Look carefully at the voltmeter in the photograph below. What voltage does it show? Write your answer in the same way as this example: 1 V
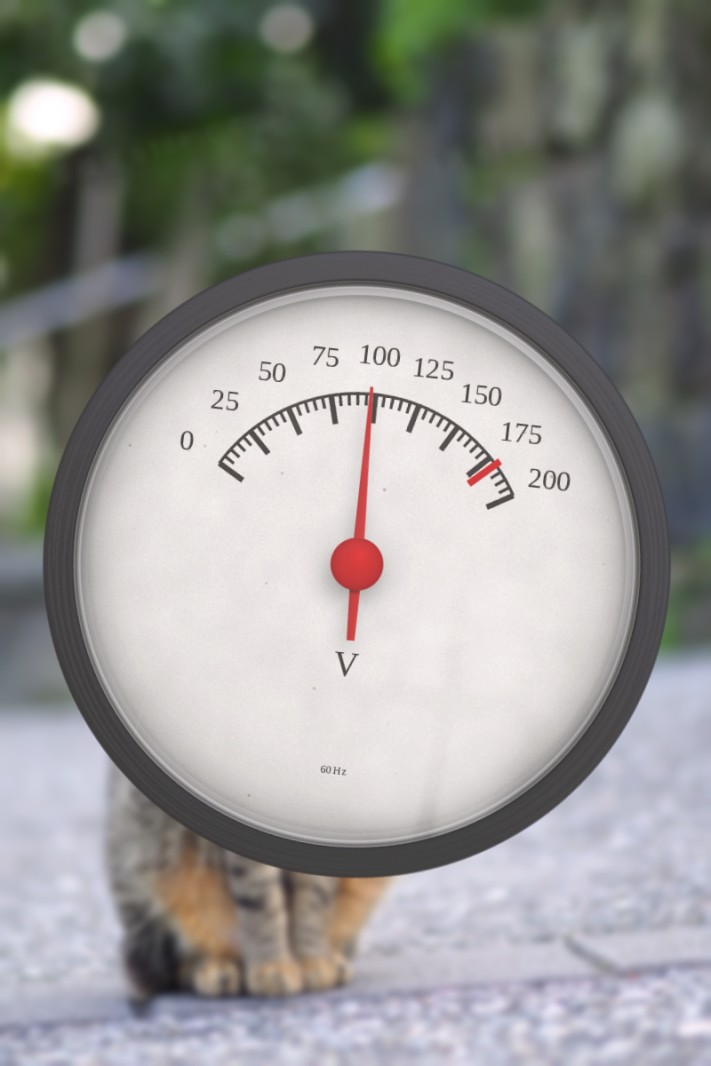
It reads 97.5 V
